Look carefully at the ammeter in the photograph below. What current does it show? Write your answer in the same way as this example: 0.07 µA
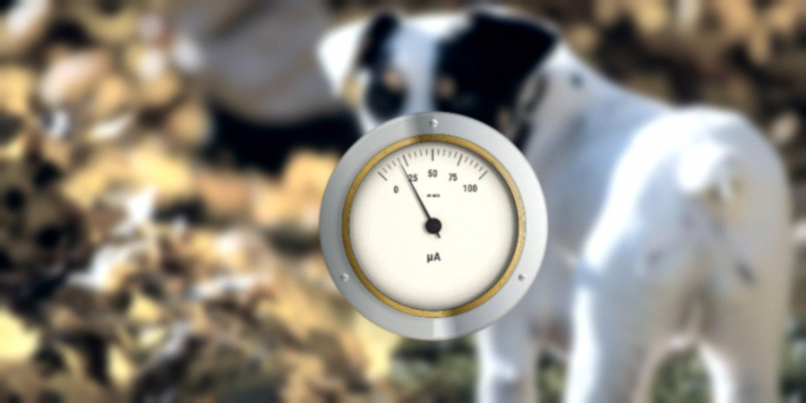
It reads 20 µA
